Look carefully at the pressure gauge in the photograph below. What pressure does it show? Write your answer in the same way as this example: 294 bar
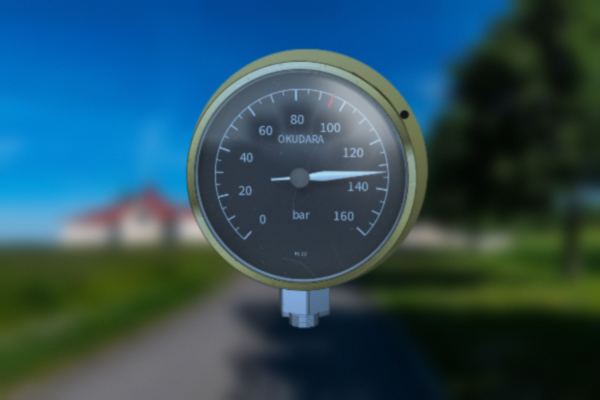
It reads 132.5 bar
